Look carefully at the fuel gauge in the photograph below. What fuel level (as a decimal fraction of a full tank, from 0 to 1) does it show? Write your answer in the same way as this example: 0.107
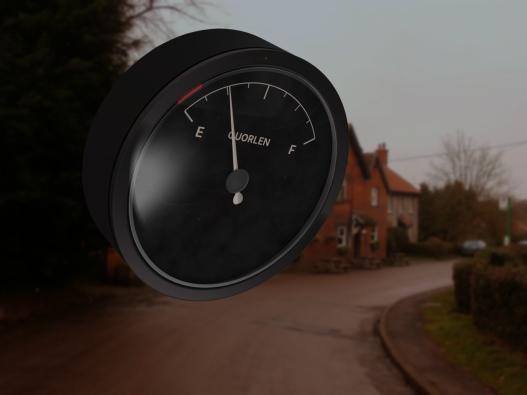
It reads 0.25
